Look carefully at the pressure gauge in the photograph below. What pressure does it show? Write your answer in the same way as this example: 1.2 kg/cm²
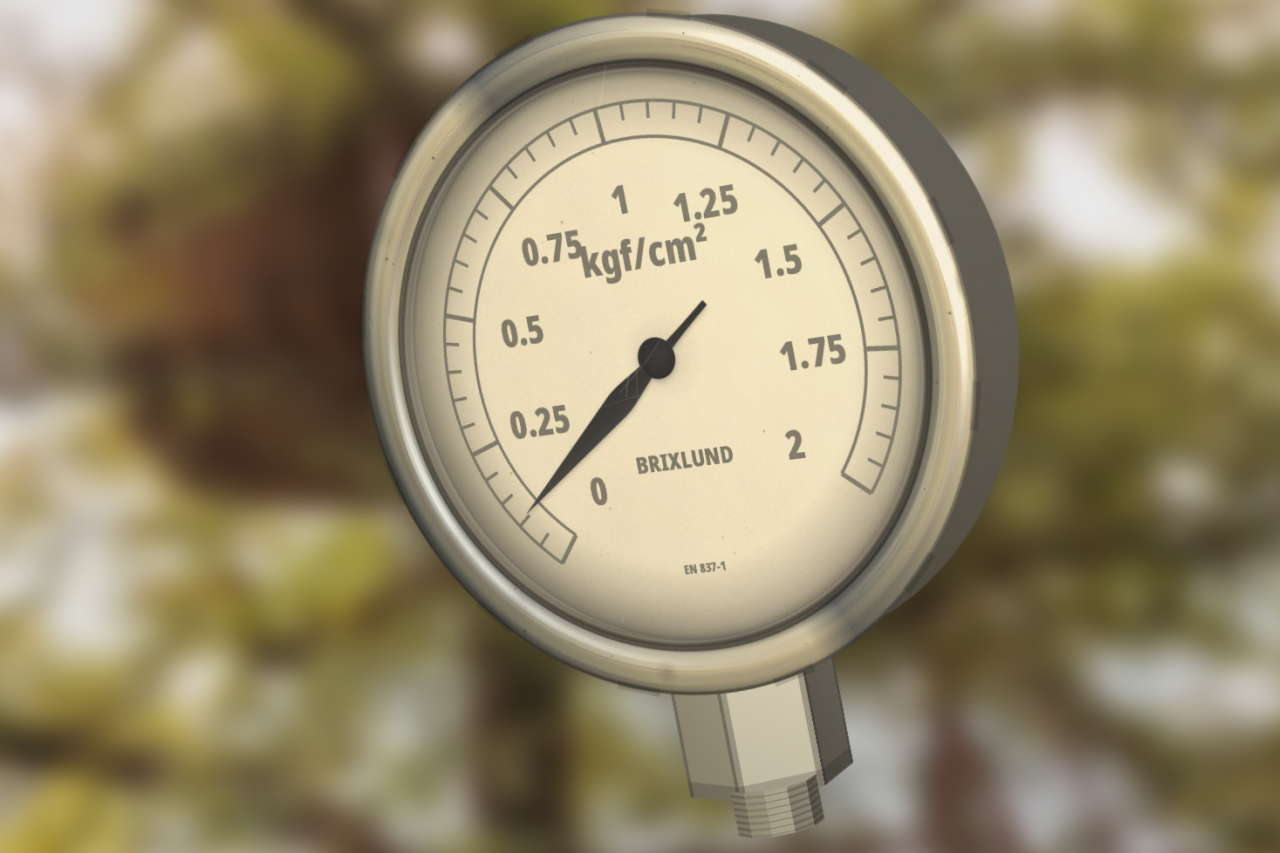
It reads 0.1 kg/cm²
